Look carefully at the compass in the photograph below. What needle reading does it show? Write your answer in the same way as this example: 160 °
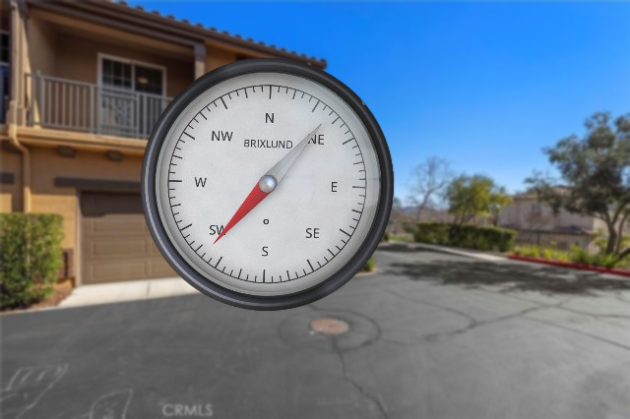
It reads 220 °
